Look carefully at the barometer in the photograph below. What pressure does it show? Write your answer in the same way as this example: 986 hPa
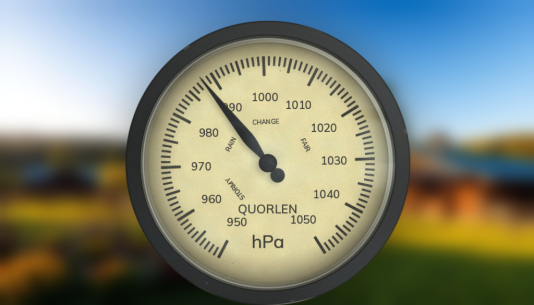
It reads 988 hPa
